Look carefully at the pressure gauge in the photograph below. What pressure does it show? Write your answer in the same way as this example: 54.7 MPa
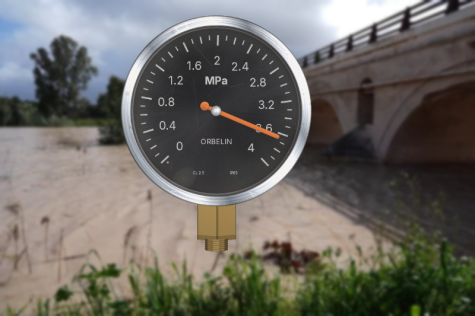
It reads 3.65 MPa
